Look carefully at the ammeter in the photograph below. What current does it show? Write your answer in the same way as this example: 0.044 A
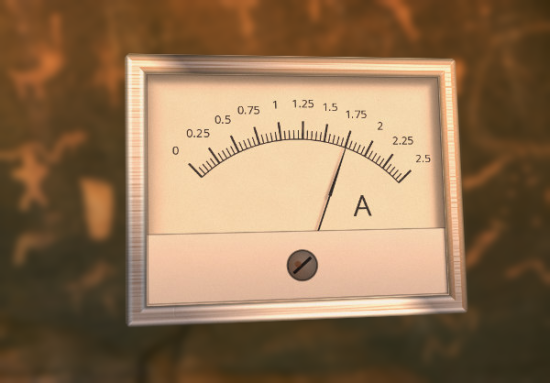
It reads 1.75 A
